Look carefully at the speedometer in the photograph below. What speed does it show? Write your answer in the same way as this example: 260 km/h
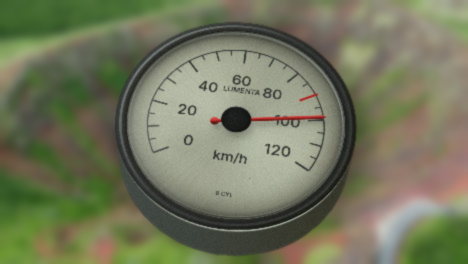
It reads 100 km/h
